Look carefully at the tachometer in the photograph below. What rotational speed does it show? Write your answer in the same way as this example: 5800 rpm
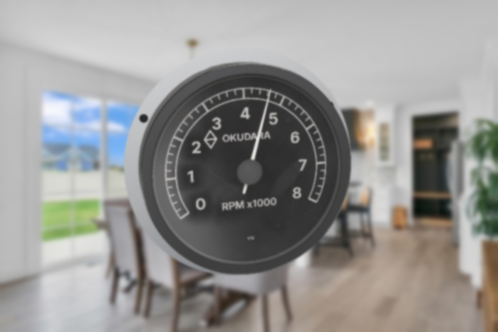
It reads 4600 rpm
